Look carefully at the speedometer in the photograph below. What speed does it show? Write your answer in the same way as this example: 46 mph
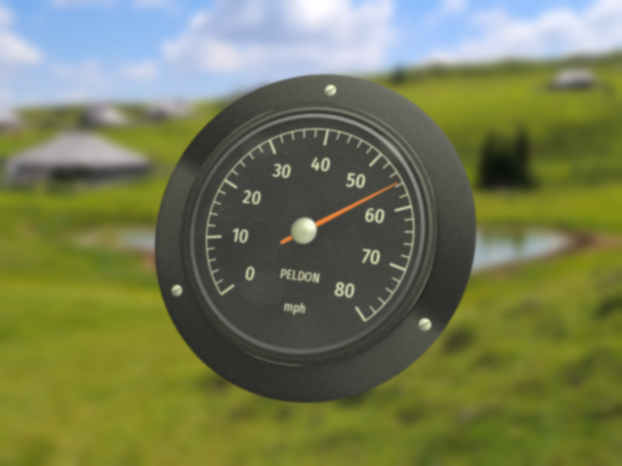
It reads 56 mph
